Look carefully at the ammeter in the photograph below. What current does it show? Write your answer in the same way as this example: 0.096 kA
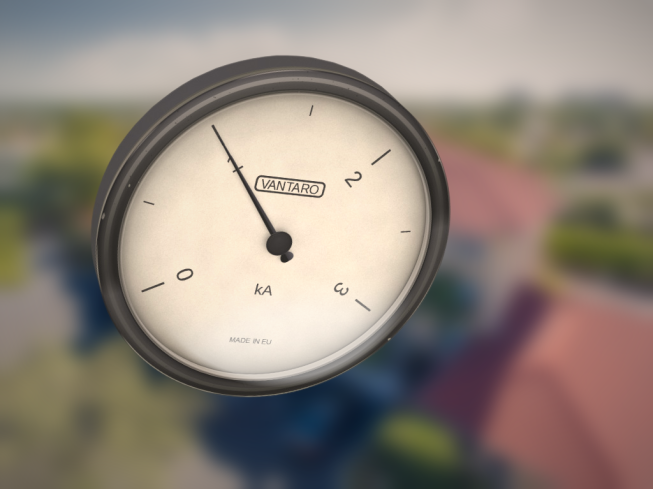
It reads 1 kA
